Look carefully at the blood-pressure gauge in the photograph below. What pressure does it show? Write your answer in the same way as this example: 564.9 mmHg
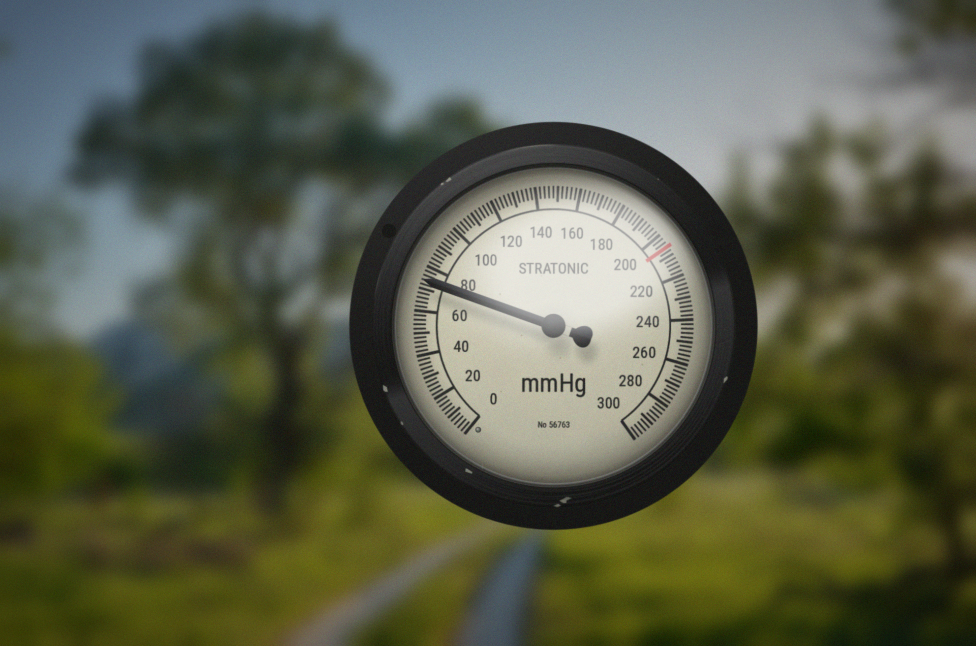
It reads 74 mmHg
